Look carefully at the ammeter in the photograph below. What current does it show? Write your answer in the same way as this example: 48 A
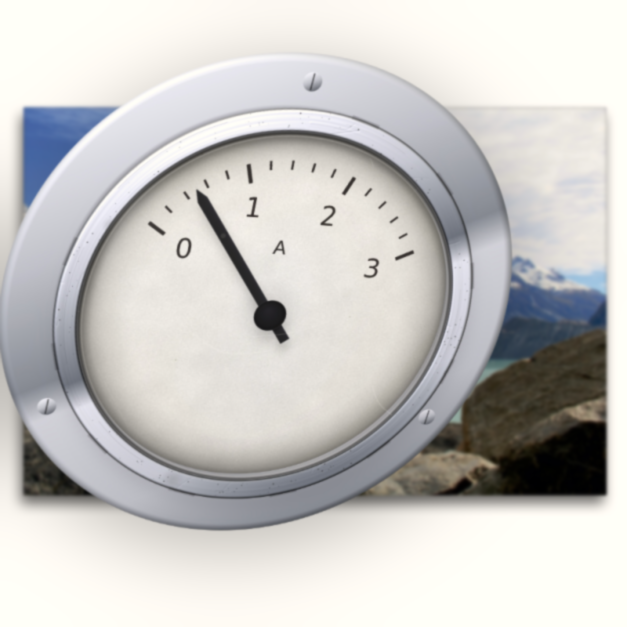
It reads 0.5 A
